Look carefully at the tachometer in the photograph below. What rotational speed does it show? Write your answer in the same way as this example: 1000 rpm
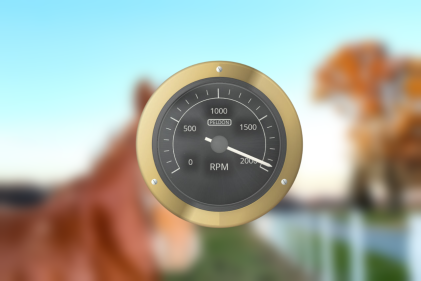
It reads 1950 rpm
